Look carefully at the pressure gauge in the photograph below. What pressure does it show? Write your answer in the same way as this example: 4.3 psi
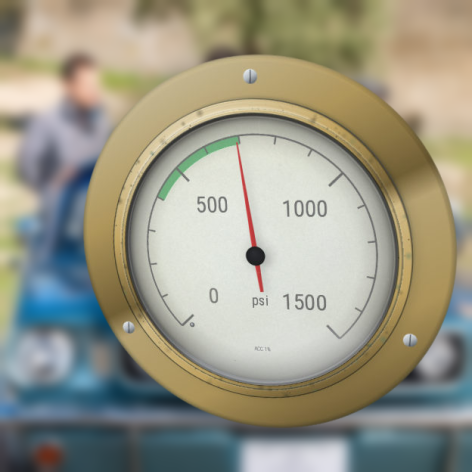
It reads 700 psi
